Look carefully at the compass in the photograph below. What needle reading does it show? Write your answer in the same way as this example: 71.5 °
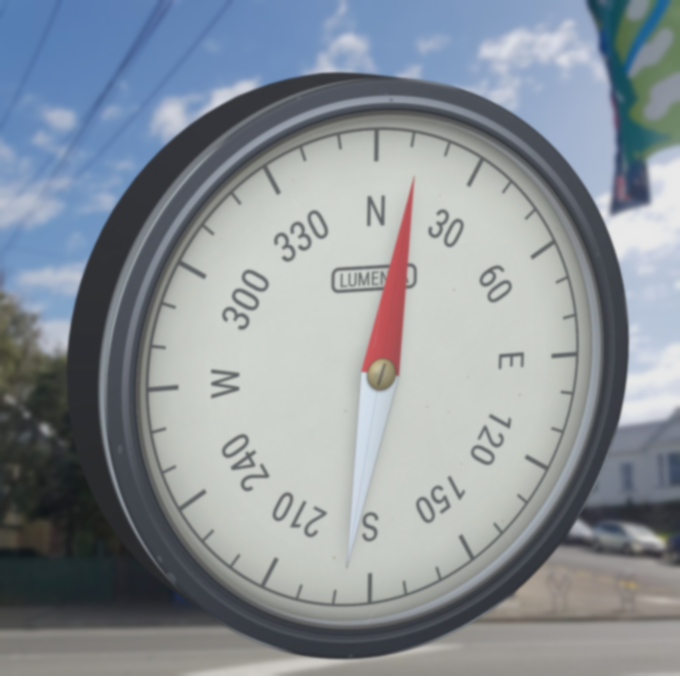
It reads 10 °
